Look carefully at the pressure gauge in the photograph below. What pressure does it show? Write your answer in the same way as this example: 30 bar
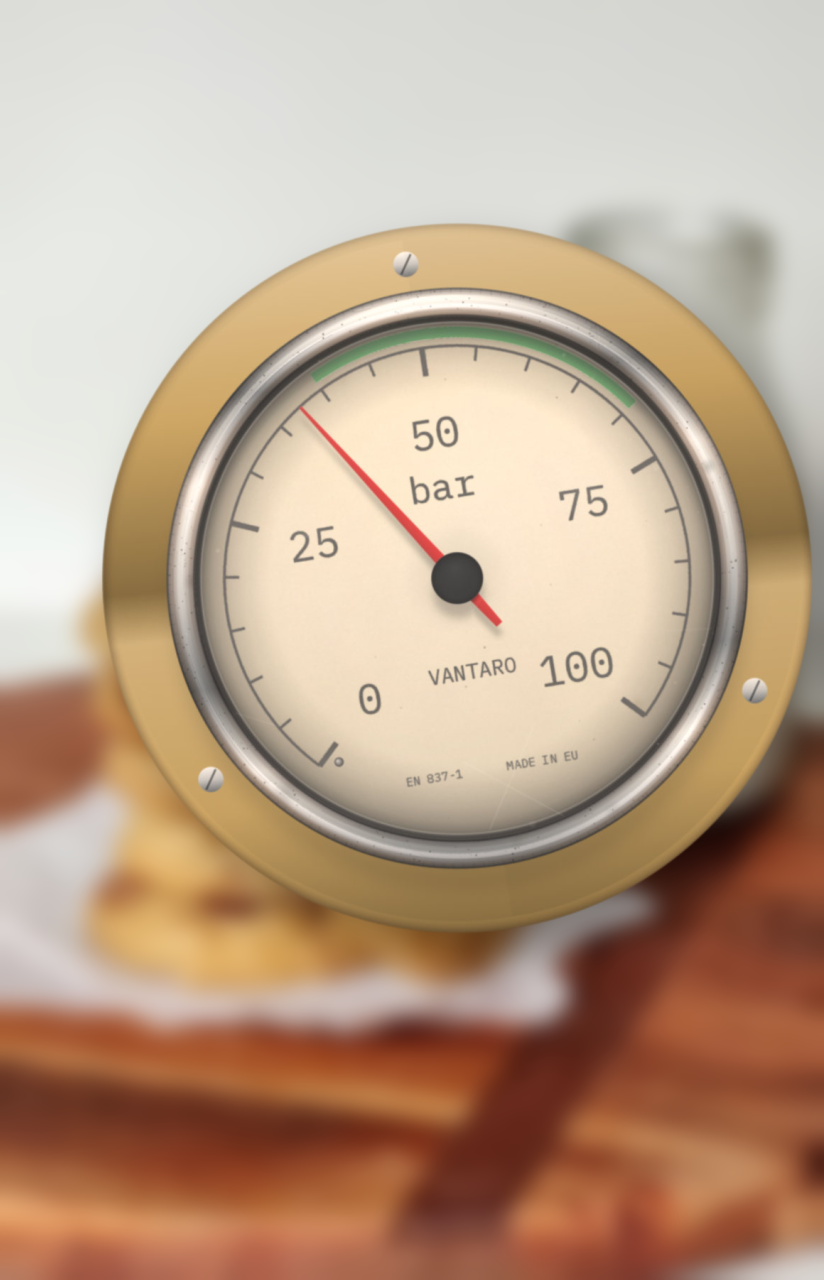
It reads 37.5 bar
